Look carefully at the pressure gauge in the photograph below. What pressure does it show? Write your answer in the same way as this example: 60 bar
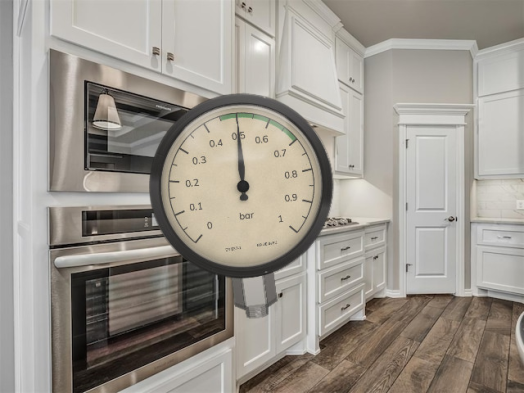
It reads 0.5 bar
